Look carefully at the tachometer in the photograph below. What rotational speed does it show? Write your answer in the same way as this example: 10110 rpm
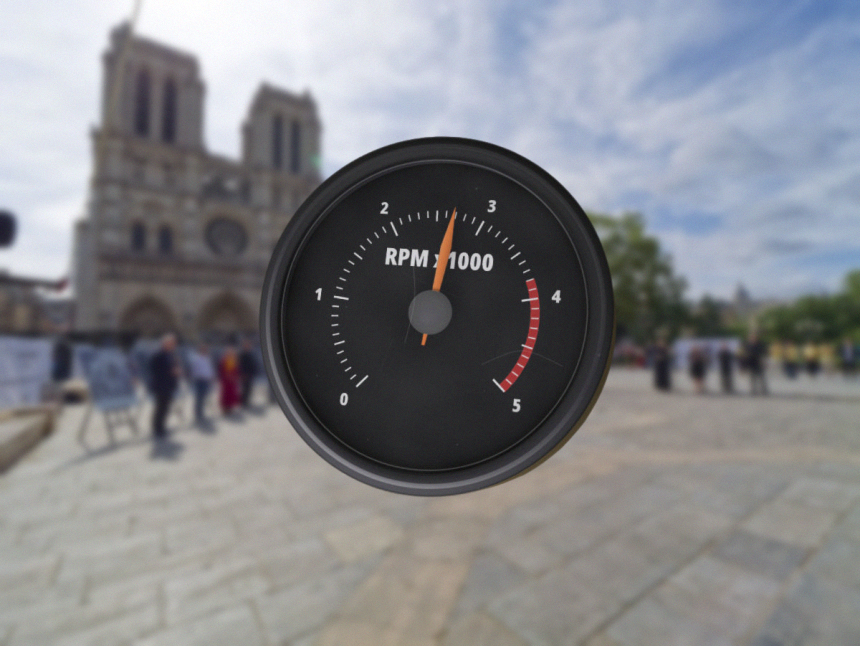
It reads 2700 rpm
